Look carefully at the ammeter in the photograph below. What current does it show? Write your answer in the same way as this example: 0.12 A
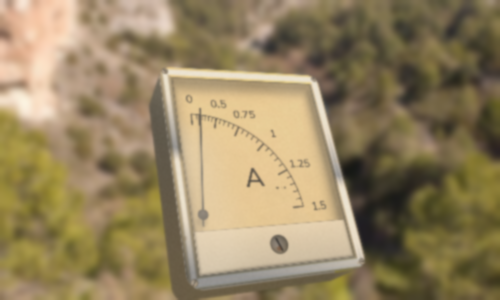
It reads 0.25 A
